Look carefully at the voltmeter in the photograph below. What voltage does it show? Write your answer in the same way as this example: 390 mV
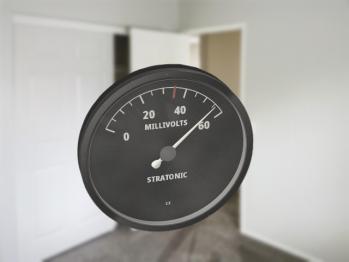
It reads 55 mV
